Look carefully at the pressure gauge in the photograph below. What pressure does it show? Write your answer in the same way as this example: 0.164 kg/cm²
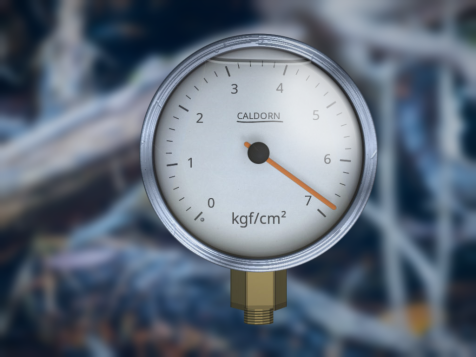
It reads 6.8 kg/cm²
